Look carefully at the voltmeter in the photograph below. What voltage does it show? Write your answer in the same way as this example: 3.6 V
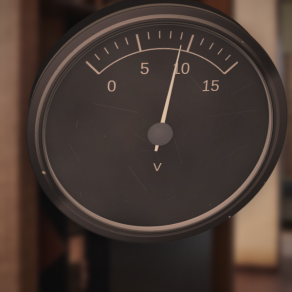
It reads 9 V
